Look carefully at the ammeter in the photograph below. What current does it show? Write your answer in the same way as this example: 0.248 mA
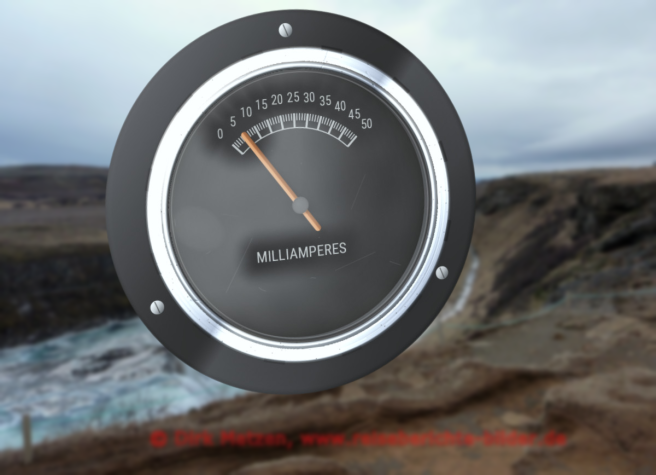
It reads 5 mA
